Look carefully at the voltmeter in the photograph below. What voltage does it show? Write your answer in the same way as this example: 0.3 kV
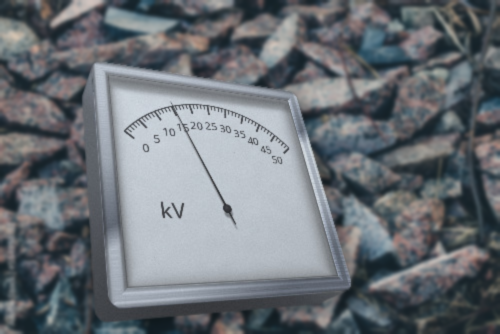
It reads 15 kV
